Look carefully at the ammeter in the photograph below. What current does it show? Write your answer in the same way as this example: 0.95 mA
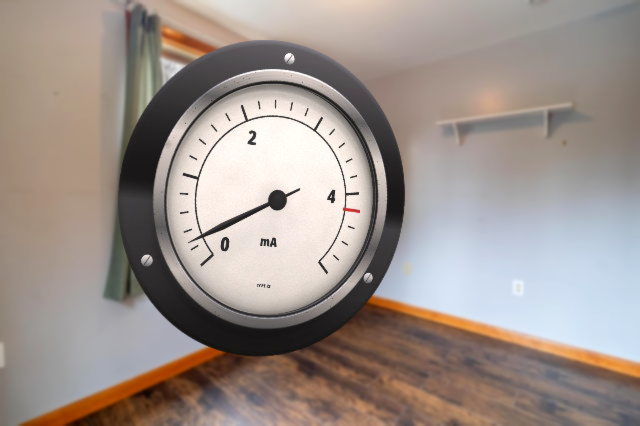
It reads 0.3 mA
